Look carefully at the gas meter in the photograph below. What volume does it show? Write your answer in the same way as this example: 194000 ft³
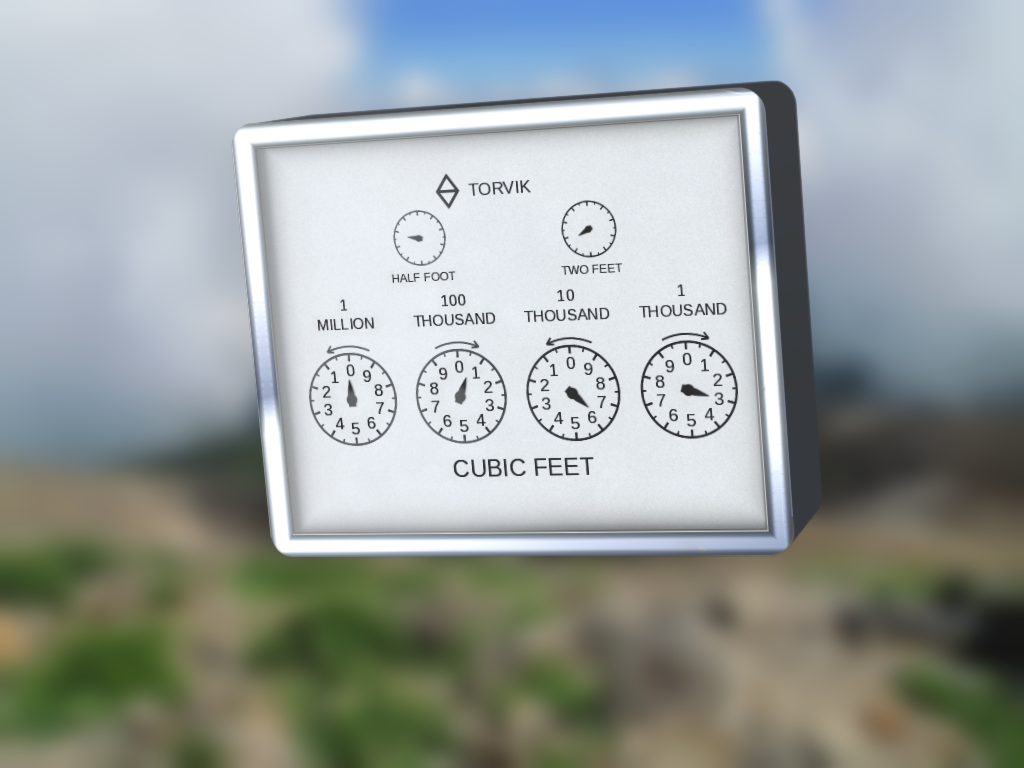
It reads 6300 ft³
